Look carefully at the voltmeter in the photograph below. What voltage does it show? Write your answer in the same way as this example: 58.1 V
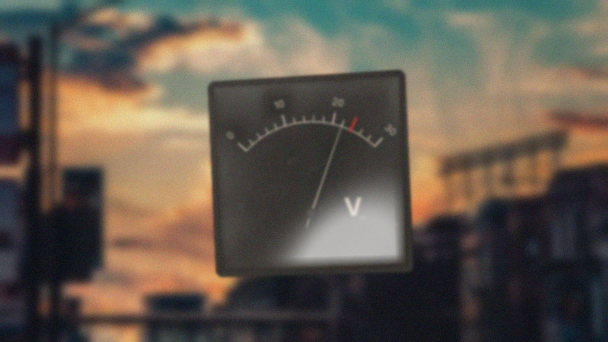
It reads 22 V
